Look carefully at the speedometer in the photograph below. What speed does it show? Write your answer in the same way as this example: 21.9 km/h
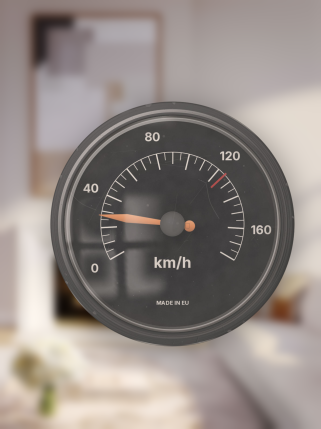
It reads 27.5 km/h
